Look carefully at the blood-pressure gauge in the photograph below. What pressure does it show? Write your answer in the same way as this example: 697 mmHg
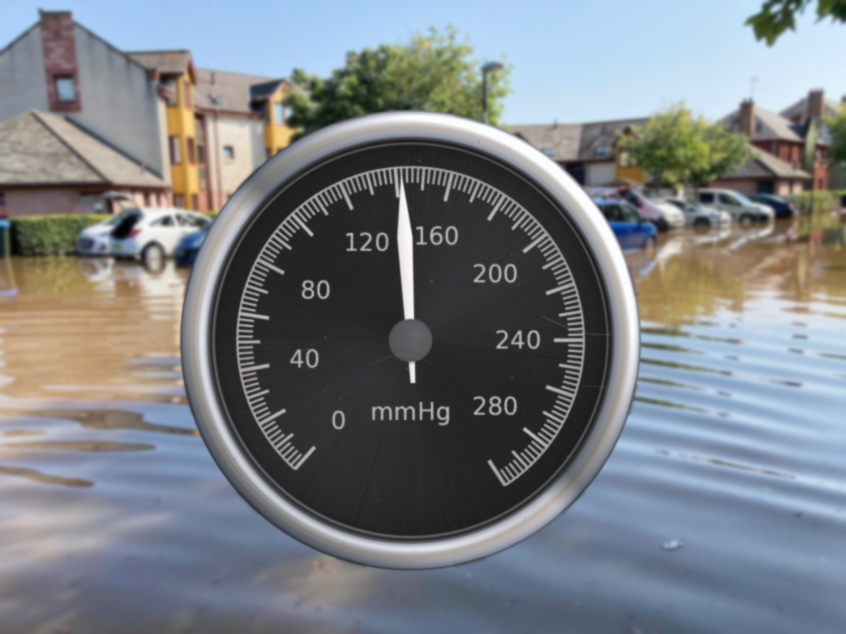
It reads 142 mmHg
